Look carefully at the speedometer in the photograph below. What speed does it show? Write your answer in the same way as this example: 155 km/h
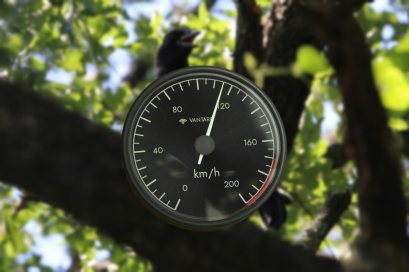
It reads 115 km/h
